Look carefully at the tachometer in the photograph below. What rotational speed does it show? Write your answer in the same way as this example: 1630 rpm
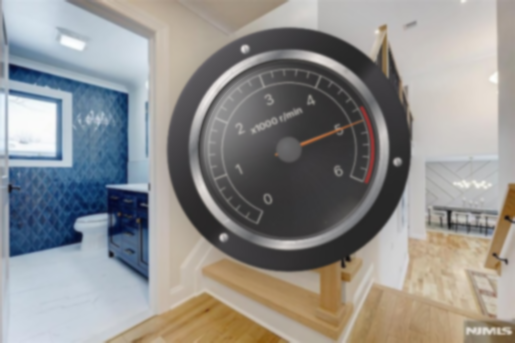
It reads 5000 rpm
